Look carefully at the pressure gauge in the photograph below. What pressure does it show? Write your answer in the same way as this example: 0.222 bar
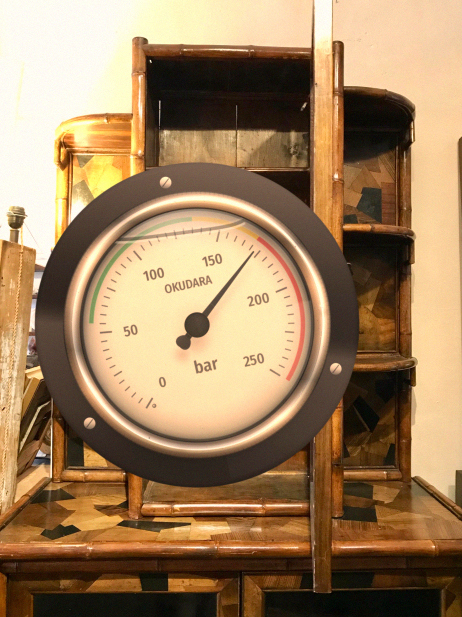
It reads 172.5 bar
